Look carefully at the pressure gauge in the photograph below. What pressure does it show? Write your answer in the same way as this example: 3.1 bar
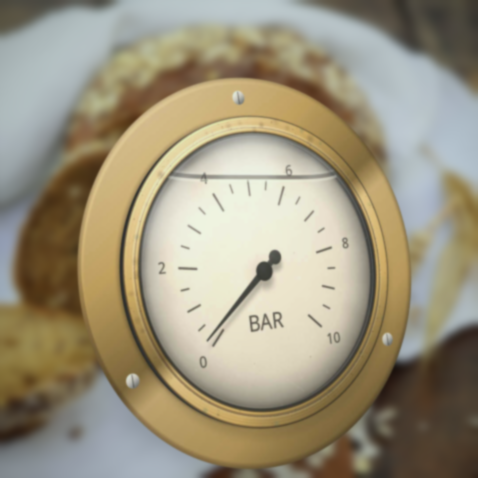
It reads 0.25 bar
